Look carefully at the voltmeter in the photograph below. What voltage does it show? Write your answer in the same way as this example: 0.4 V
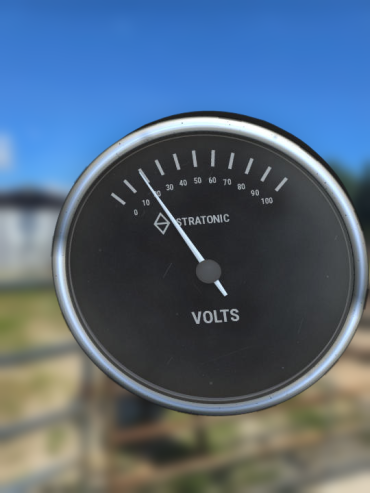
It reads 20 V
